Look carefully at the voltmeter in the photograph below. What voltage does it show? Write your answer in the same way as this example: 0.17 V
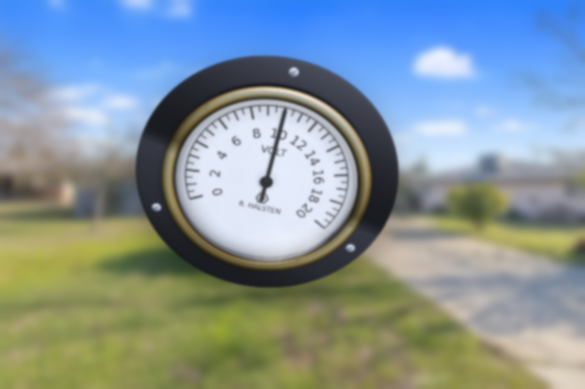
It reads 10 V
